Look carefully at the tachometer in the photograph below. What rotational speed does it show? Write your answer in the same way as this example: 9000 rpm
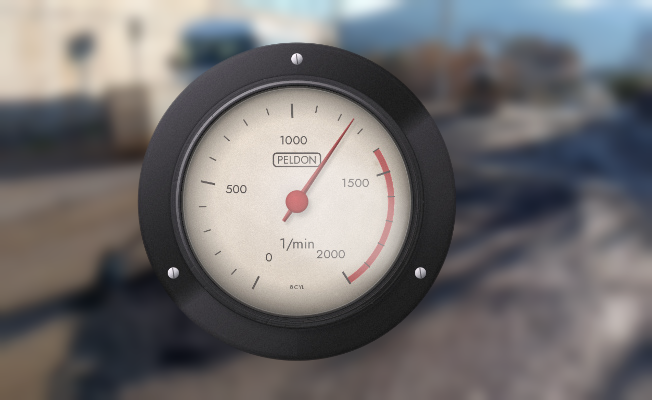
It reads 1250 rpm
